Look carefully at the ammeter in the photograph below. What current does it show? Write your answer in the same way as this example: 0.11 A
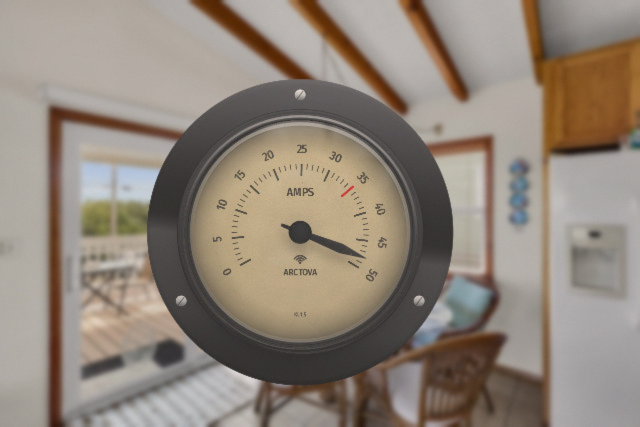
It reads 48 A
